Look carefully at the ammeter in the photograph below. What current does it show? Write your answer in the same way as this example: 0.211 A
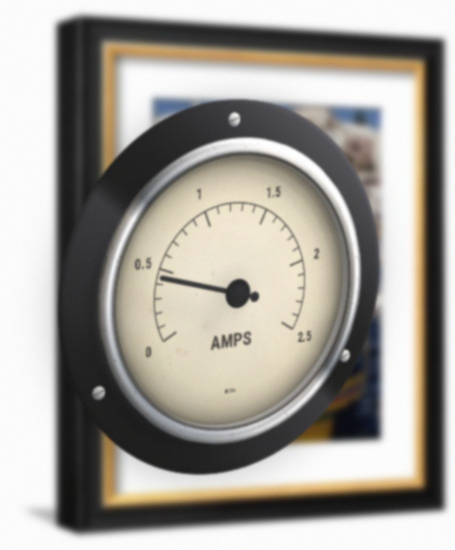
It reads 0.45 A
